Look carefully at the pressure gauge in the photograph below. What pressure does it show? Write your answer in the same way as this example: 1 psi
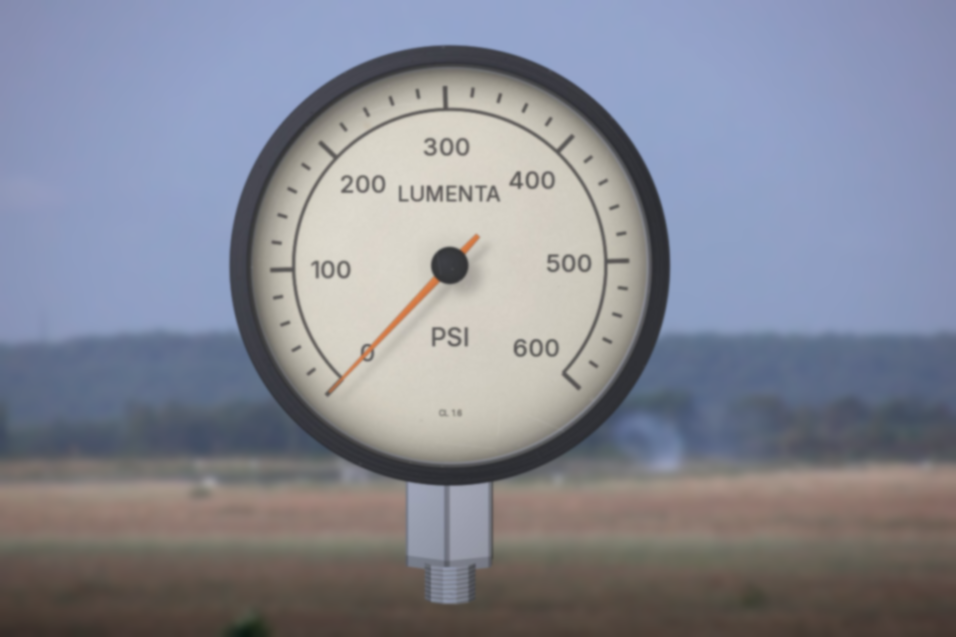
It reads 0 psi
